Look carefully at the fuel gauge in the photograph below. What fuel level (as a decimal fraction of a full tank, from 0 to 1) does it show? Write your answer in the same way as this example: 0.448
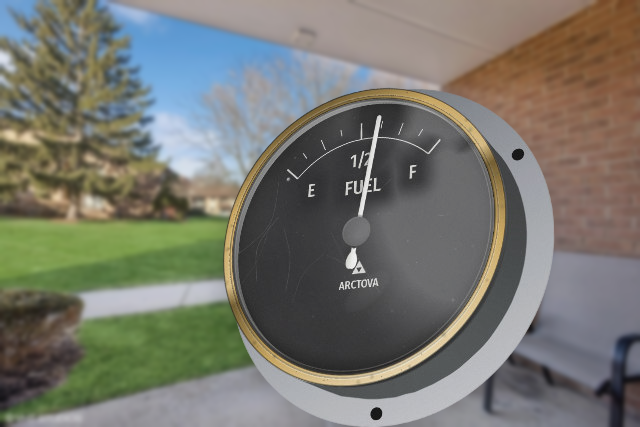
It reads 0.625
